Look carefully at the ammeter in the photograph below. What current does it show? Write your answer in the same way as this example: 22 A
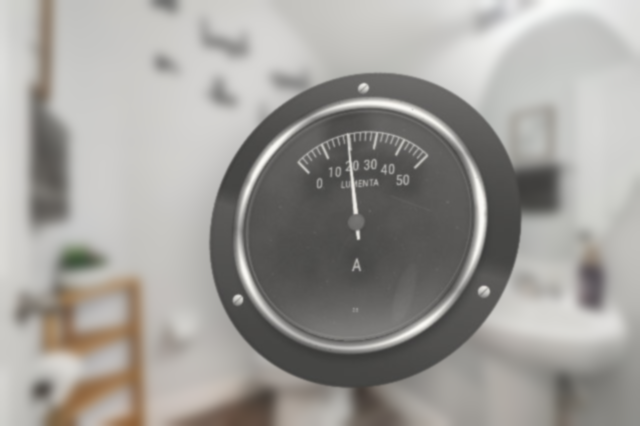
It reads 20 A
